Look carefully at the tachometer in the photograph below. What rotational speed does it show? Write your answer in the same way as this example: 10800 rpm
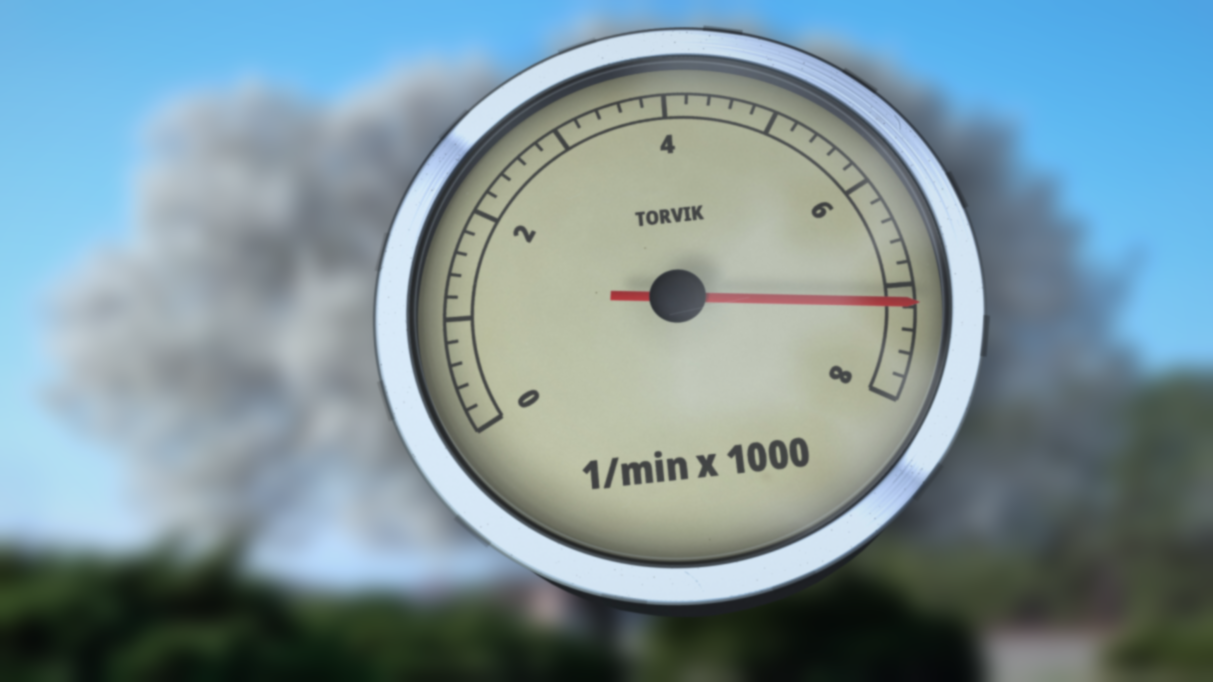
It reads 7200 rpm
